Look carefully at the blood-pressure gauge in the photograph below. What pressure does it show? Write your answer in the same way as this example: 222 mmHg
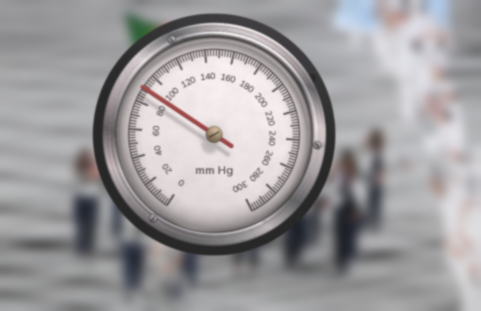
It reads 90 mmHg
